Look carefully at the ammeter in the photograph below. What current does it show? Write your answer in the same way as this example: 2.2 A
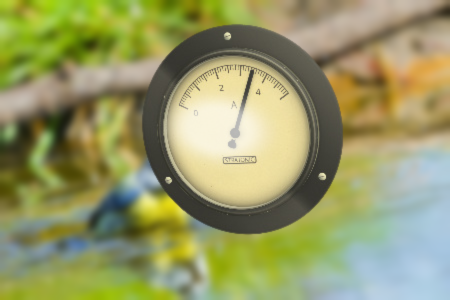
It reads 3.5 A
